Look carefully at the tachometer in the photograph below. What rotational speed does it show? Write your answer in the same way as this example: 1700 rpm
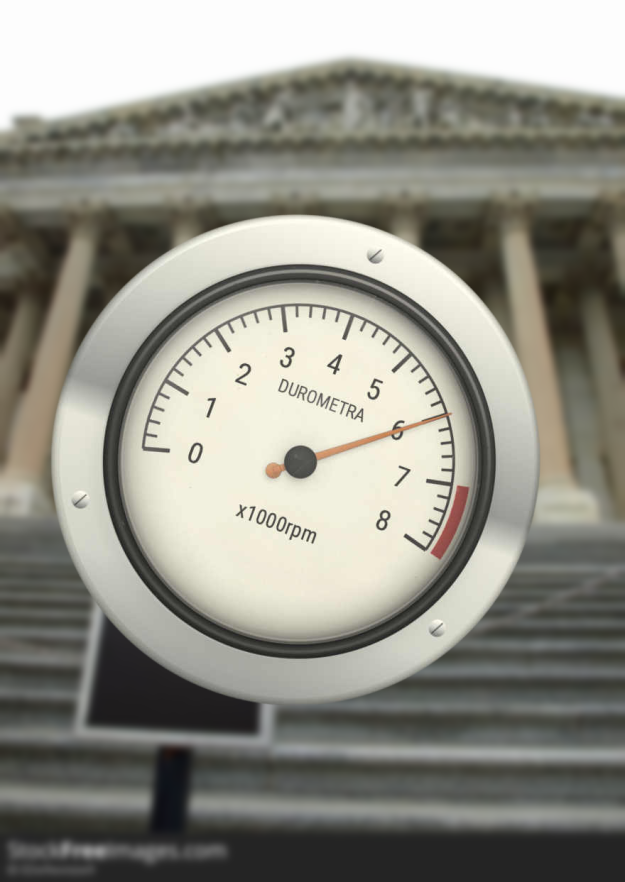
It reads 6000 rpm
